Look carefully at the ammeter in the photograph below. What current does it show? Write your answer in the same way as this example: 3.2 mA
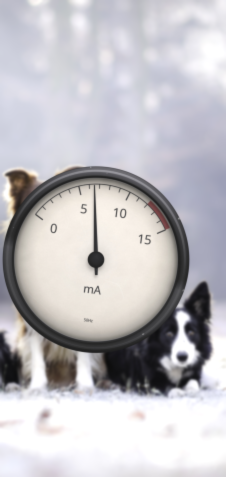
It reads 6.5 mA
